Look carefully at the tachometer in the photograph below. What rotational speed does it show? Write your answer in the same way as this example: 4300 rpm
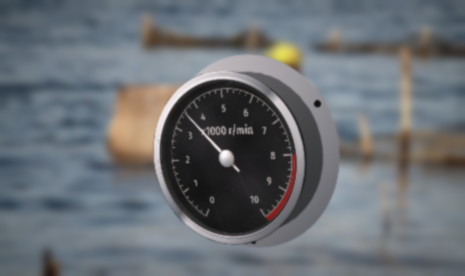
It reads 3600 rpm
